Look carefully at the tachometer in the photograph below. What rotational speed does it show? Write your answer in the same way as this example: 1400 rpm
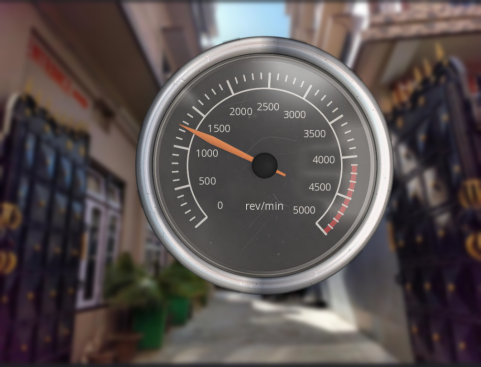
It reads 1250 rpm
